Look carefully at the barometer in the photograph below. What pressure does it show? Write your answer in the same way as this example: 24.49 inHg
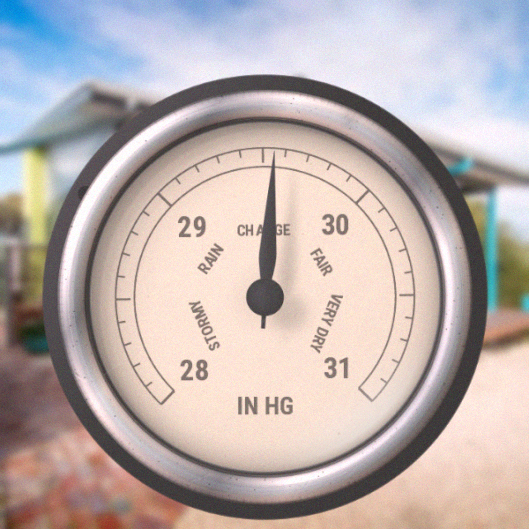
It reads 29.55 inHg
